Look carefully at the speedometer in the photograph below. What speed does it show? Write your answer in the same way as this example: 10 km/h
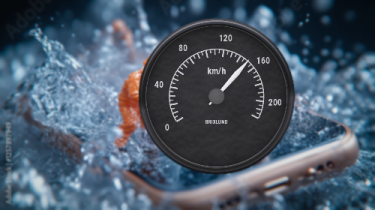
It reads 150 km/h
